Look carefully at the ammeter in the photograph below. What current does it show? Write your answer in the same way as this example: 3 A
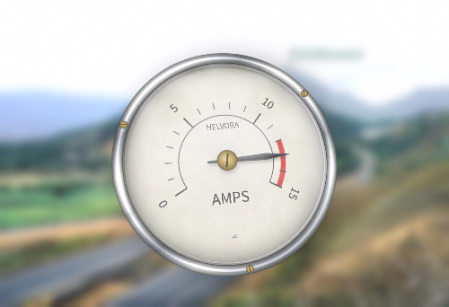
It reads 13 A
